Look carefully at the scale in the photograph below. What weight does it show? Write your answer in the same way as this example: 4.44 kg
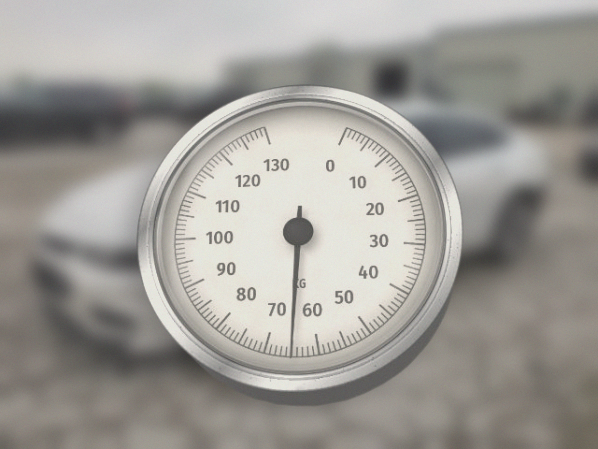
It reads 65 kg
